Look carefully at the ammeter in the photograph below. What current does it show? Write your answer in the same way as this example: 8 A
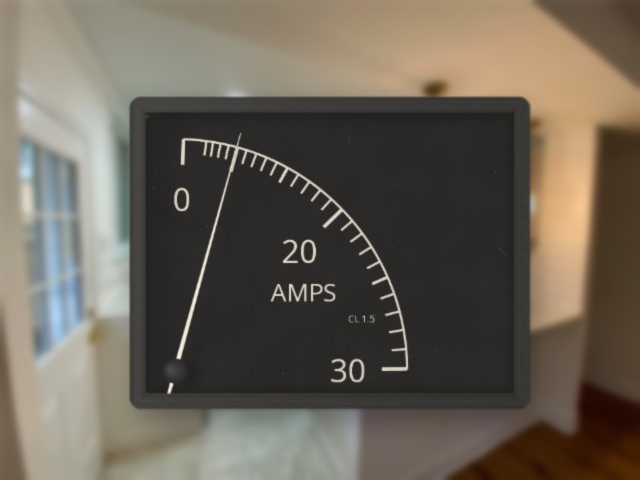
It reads 10 A
